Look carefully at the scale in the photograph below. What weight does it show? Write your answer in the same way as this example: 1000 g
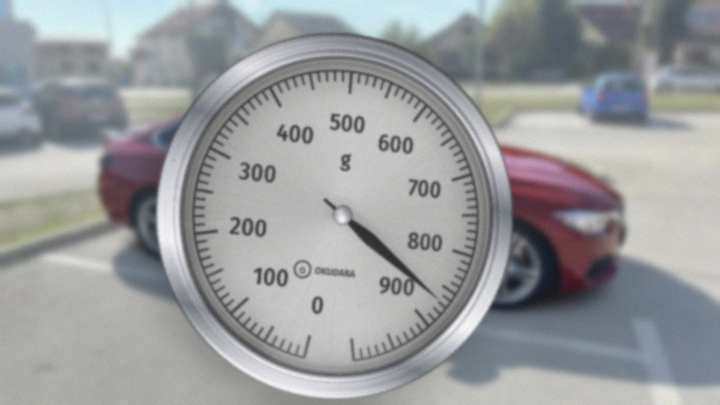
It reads 870 g
